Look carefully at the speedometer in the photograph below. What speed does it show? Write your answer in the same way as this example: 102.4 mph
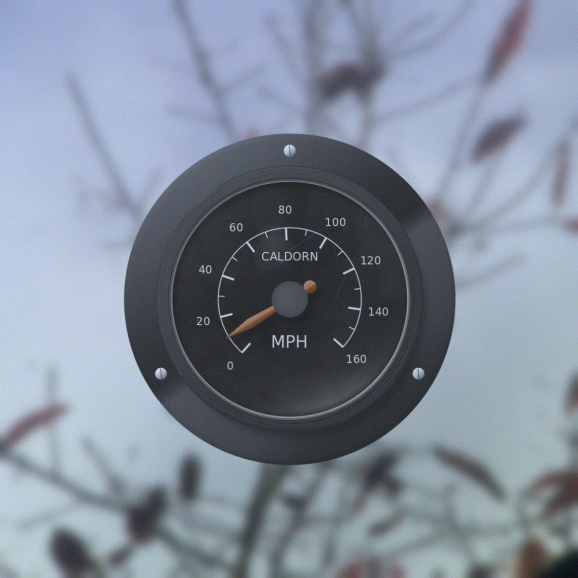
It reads 10 mph
